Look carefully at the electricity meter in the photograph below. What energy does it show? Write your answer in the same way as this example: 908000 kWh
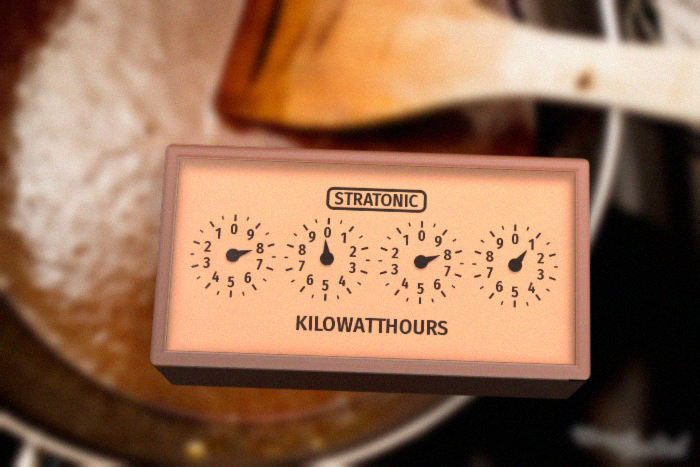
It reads 7981 kWh
